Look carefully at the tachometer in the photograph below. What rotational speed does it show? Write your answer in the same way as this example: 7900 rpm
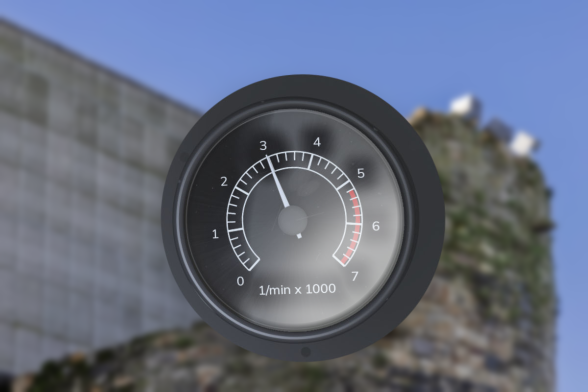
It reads 3000 rpm
